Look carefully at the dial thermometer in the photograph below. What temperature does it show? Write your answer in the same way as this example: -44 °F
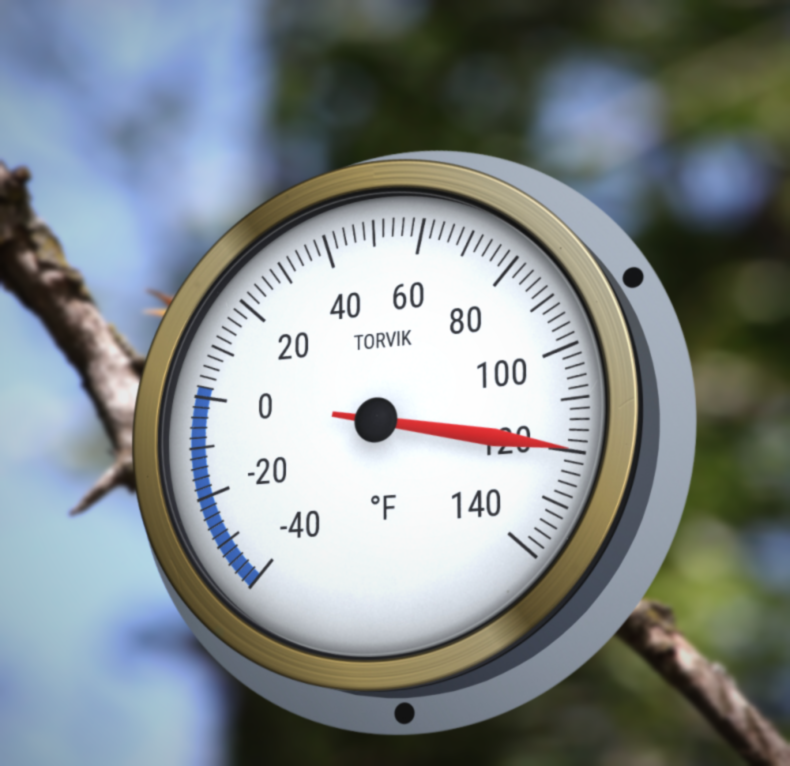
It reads 120 °F
